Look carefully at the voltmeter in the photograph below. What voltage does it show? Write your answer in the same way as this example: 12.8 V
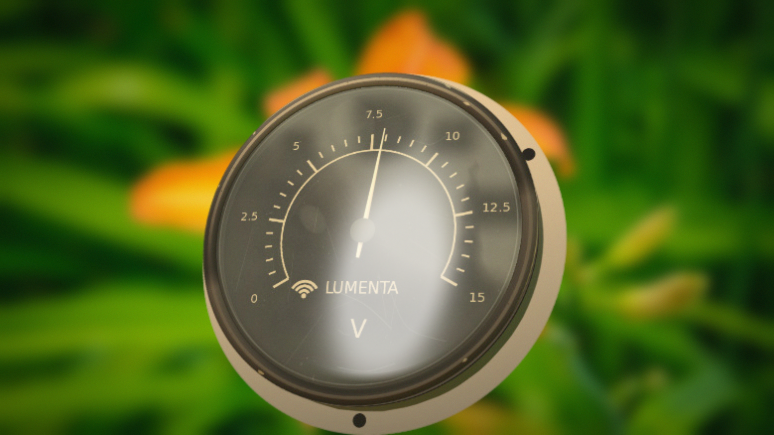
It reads 8 V
